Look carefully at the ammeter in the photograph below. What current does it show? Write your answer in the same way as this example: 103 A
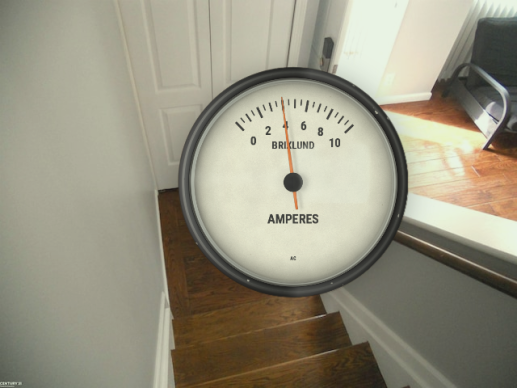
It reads 4 A
